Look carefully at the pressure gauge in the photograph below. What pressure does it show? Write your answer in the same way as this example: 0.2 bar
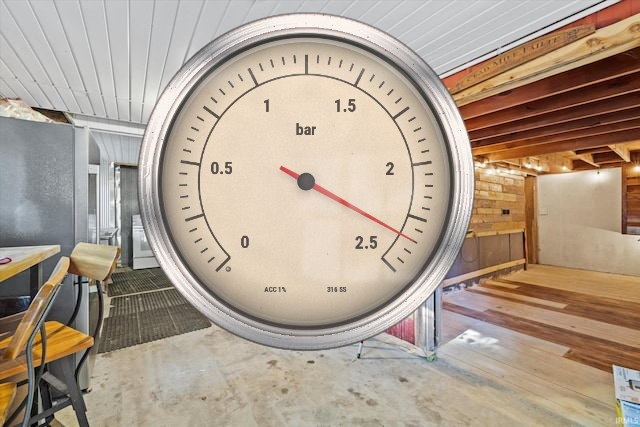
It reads 2.35 bar
